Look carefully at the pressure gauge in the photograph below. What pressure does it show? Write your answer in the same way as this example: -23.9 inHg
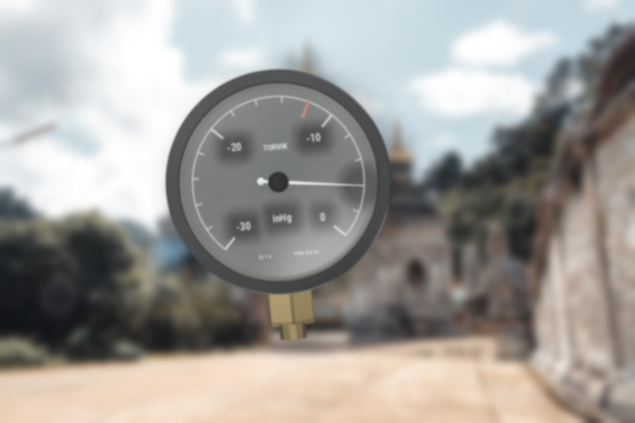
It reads -4 inHg
